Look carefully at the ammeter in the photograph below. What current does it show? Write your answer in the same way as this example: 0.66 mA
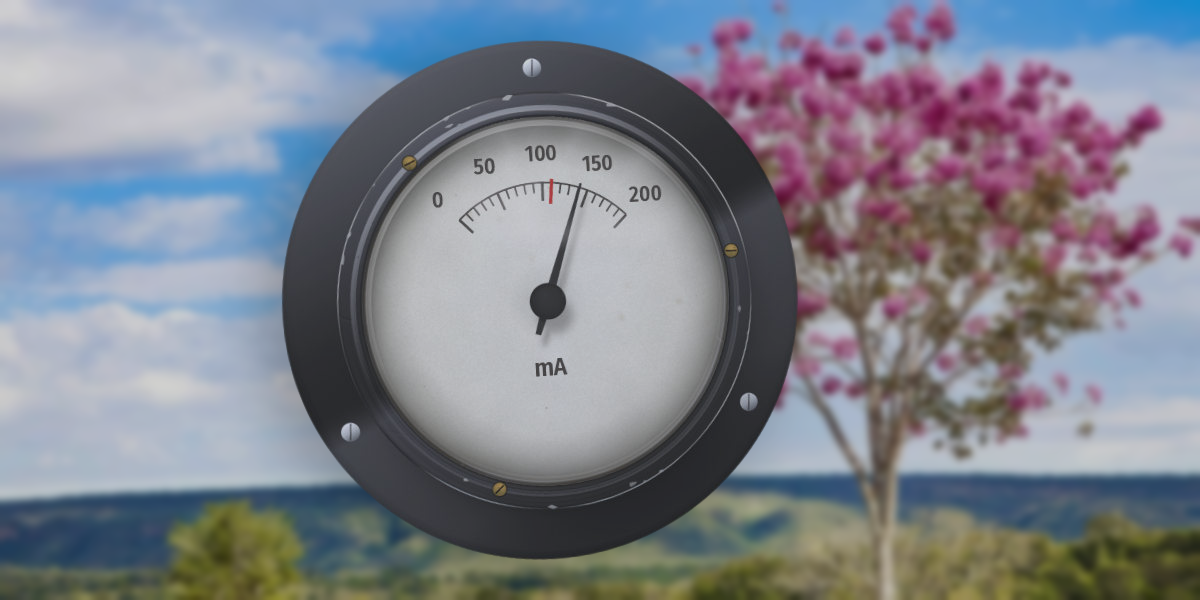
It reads 140 mA
